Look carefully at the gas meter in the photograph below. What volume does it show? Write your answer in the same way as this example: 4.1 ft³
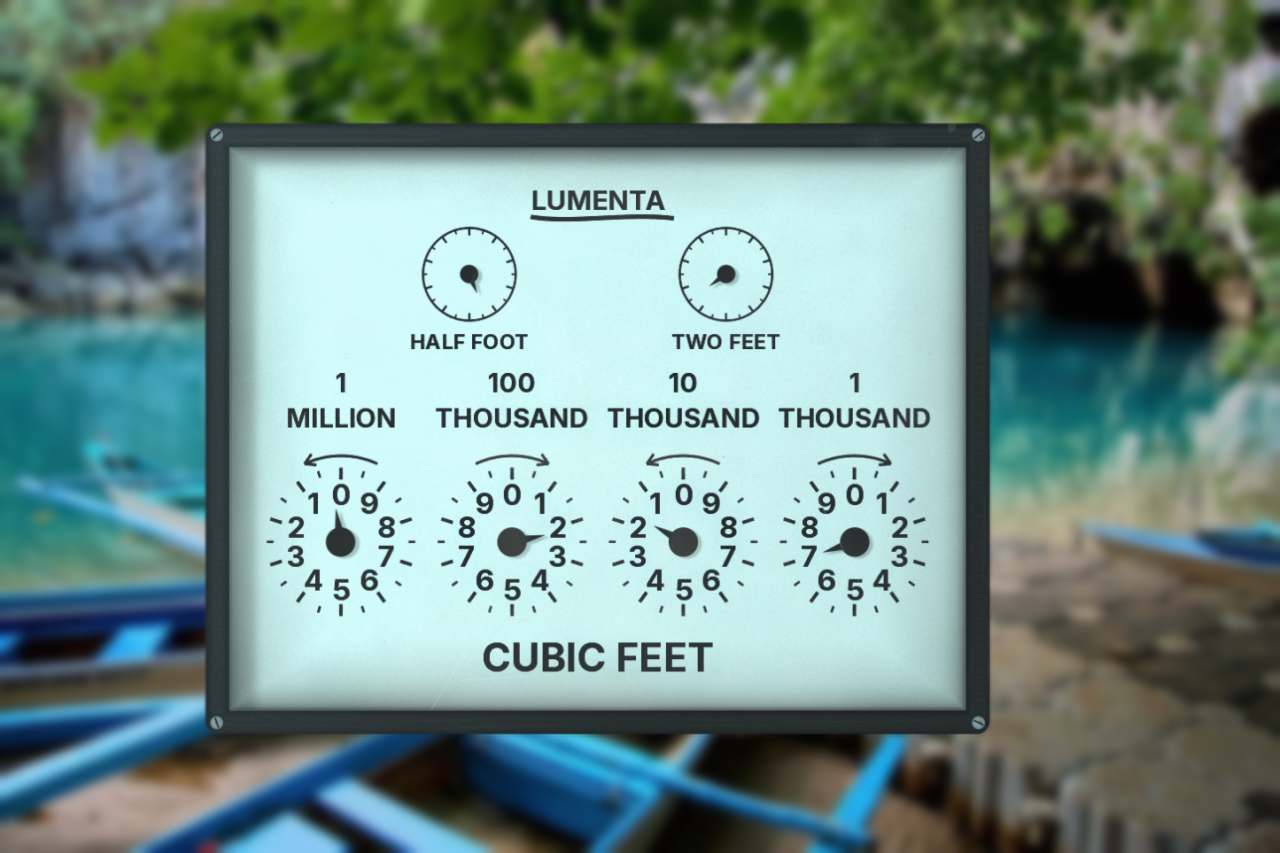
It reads 21700 ft³
